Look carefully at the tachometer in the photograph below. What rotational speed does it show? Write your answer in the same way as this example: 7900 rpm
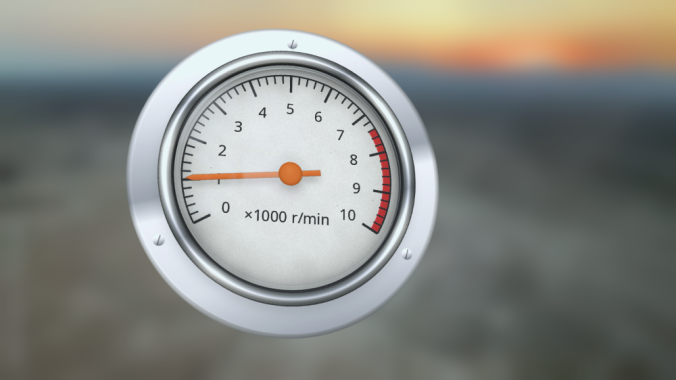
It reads 1000 rpm
